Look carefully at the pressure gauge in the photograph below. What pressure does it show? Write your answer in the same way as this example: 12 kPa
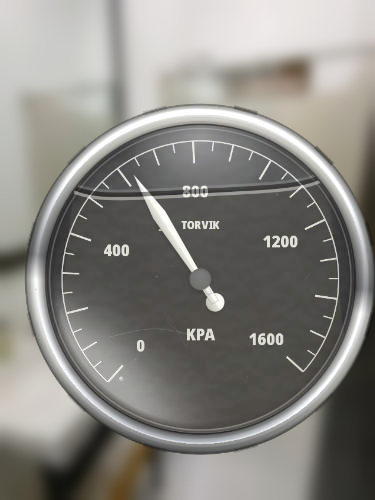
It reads 625 kPa
